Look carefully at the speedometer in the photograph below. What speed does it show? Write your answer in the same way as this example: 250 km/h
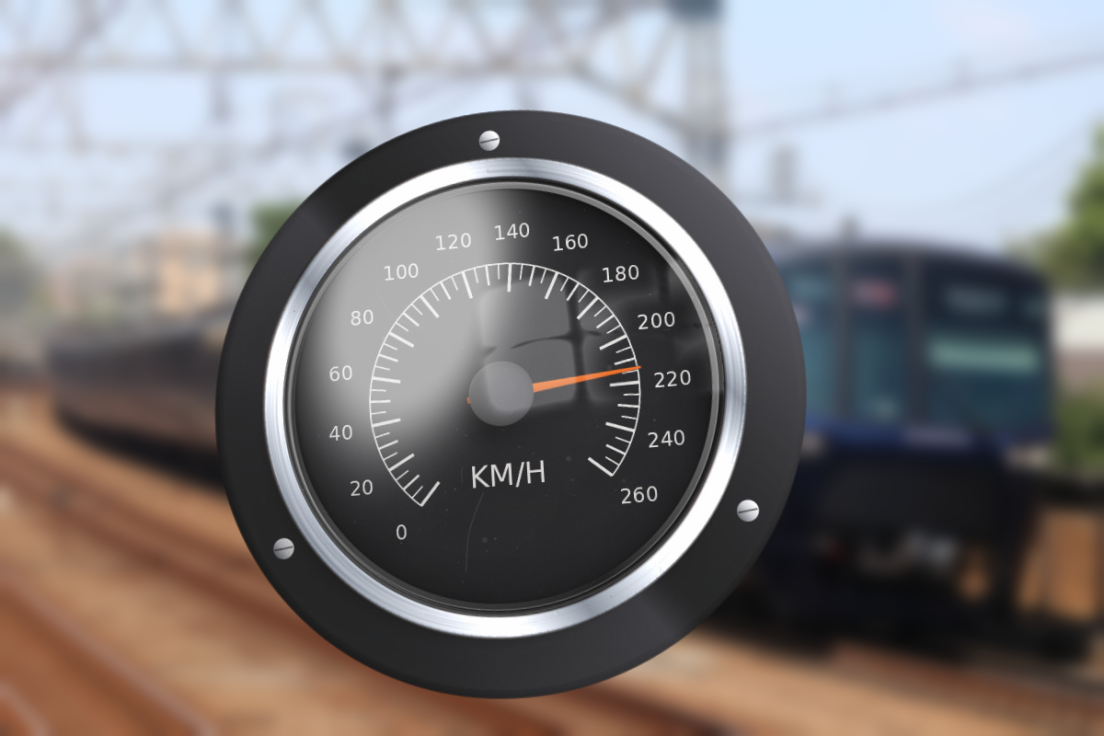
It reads 215 km/h
